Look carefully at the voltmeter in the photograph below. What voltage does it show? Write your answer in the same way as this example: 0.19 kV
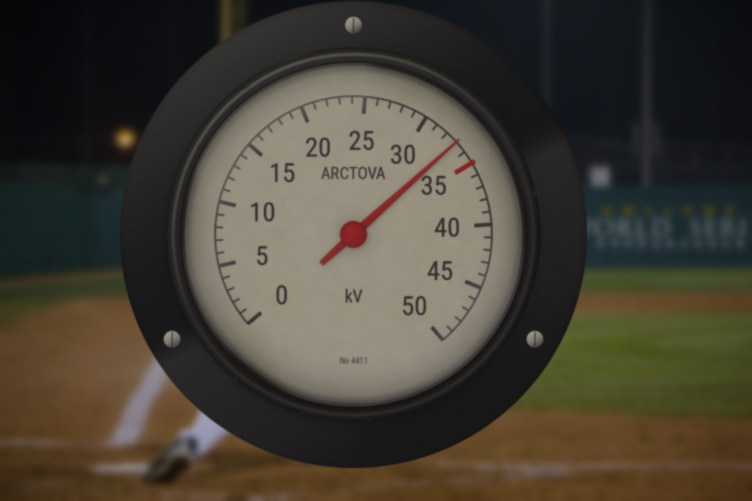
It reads 33 kV
